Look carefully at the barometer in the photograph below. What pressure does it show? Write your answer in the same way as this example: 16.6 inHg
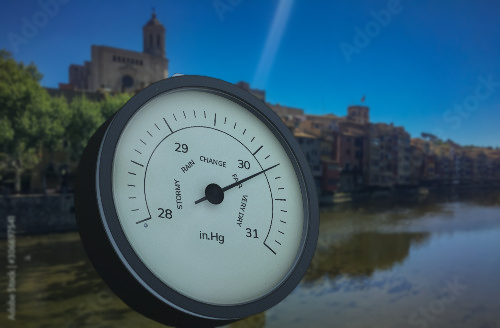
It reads 30.2 inHg
